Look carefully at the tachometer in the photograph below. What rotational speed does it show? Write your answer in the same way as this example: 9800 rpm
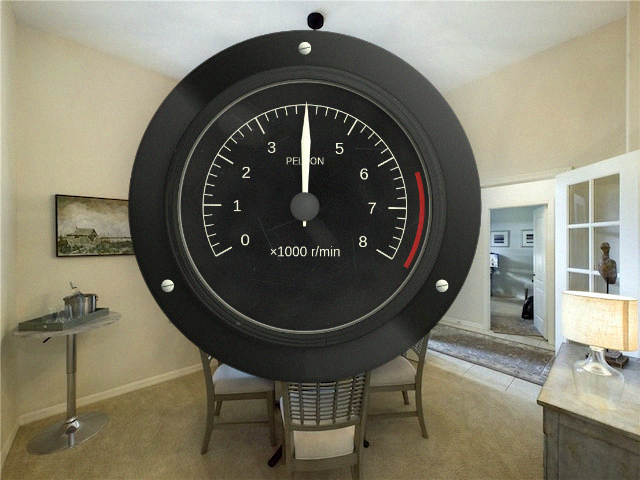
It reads 4000 rpm
